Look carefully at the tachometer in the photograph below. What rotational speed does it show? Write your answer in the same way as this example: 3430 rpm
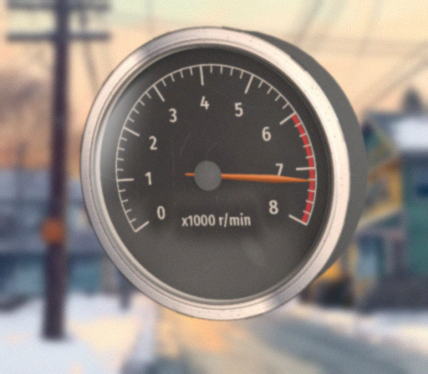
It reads 7200 rpm
